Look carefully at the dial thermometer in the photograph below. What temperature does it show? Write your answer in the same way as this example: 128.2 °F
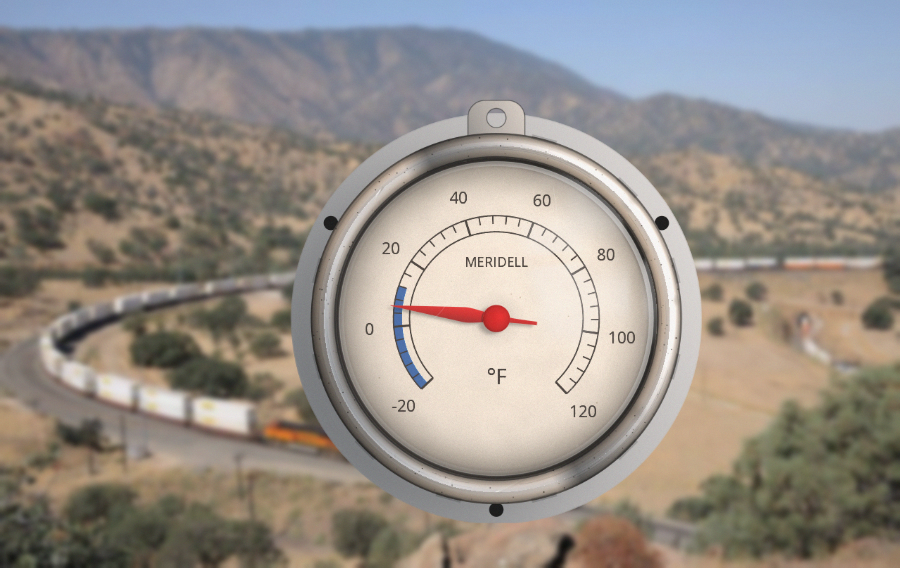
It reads 6 °F
